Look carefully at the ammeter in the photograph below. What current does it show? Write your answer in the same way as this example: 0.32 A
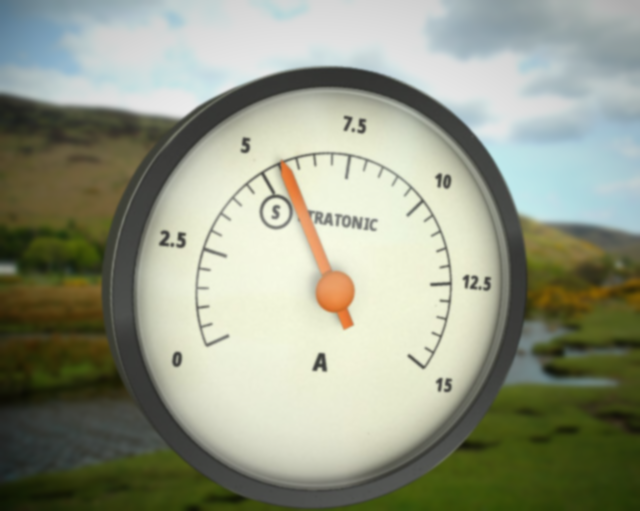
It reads 5.5 A
